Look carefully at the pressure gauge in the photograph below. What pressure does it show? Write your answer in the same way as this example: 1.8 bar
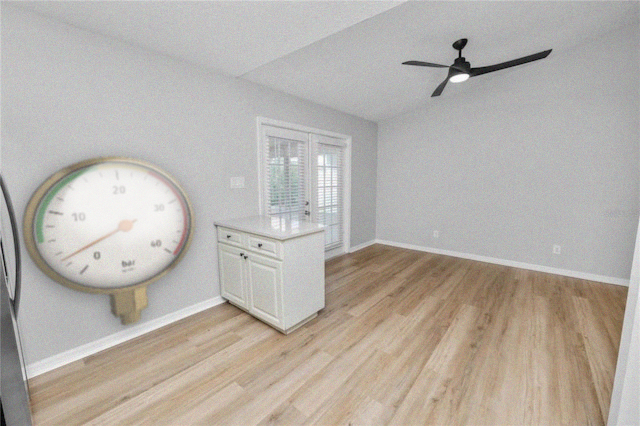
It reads 3 bar
